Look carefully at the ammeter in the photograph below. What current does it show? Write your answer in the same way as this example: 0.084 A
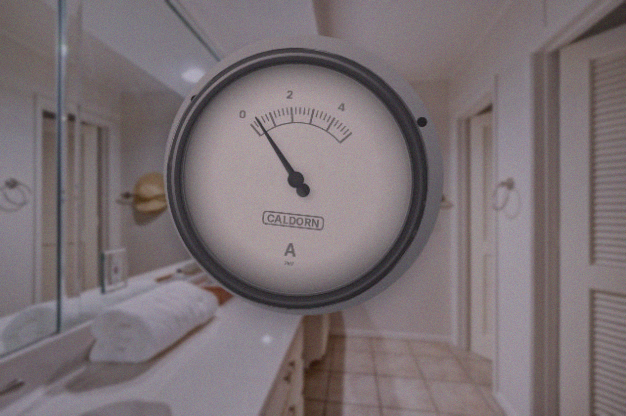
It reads 0.4 A
